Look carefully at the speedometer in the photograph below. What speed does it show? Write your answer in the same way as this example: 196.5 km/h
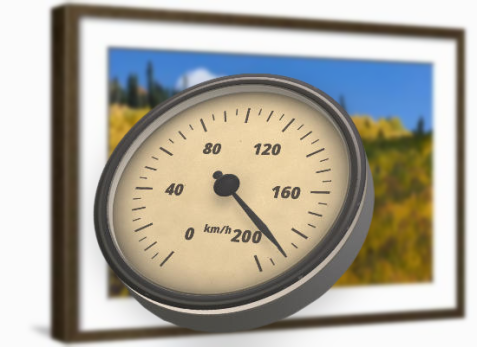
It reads 190 km/h
